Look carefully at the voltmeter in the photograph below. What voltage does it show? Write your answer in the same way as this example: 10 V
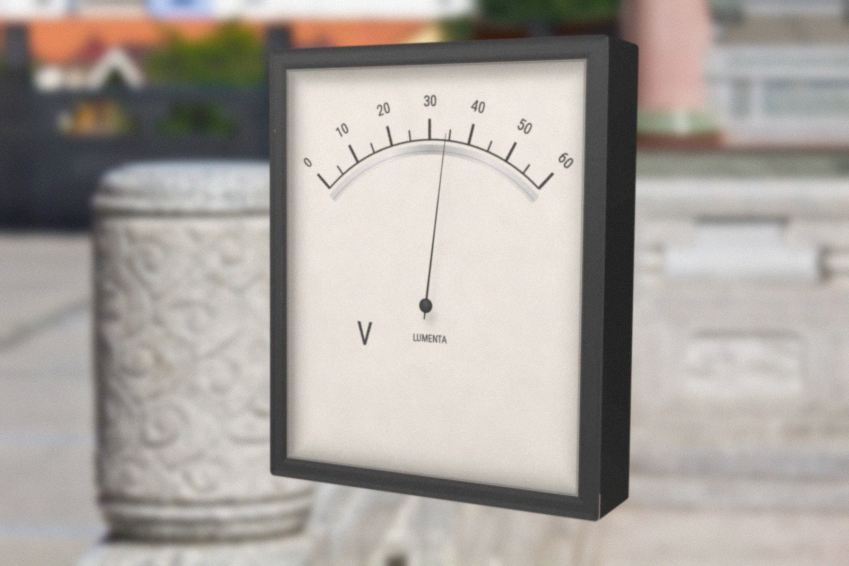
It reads 35 V
